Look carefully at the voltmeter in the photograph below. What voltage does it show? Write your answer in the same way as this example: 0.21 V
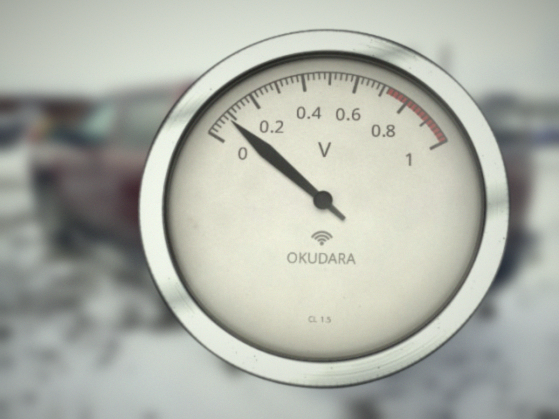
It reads 0.08 V
